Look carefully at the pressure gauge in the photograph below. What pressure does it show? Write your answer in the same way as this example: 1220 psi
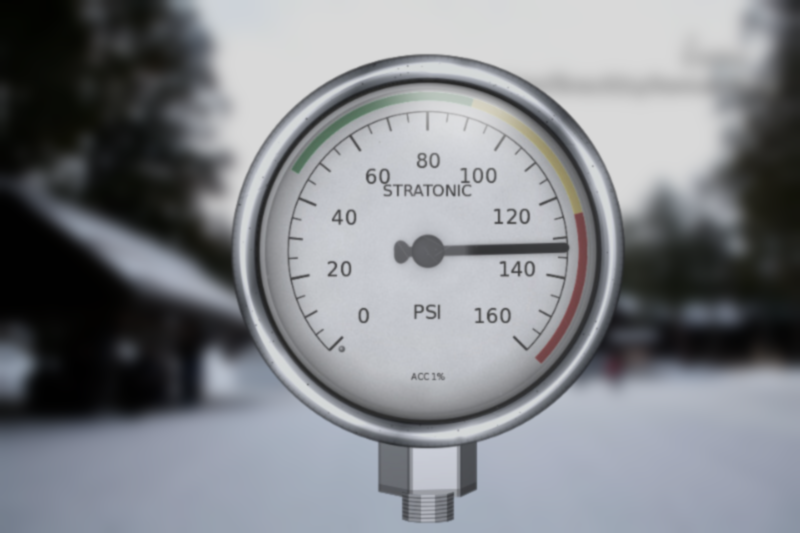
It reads 132.5 psi
